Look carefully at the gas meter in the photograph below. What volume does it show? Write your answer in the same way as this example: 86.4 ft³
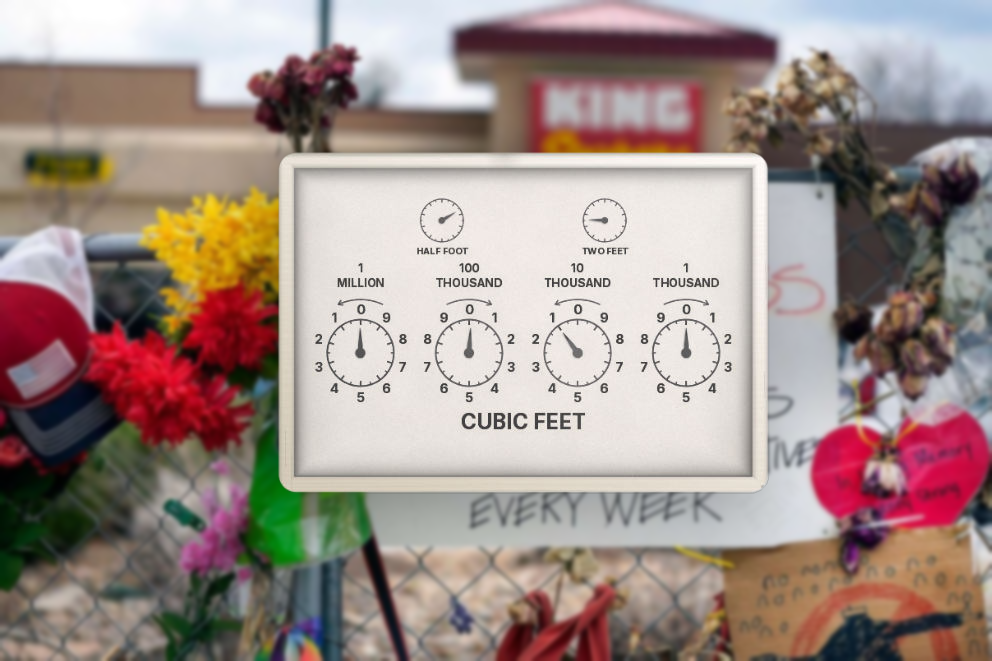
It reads 1000 ft³
